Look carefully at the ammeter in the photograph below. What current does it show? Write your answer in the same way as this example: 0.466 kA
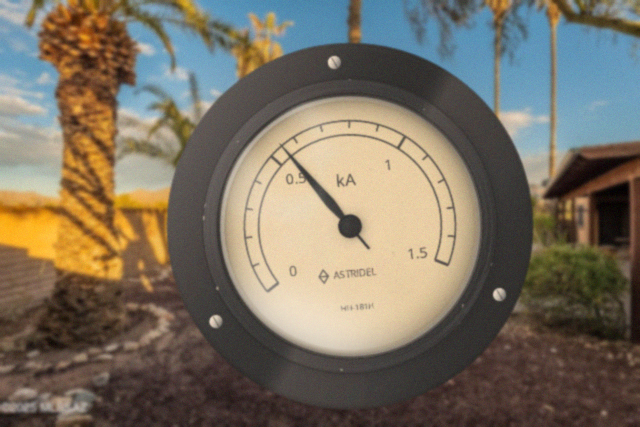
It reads 0.55 kA
